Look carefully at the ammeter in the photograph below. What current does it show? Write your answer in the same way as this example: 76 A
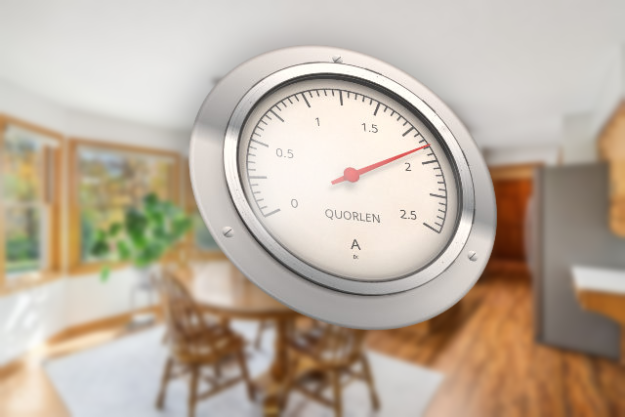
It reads 1.9 A
